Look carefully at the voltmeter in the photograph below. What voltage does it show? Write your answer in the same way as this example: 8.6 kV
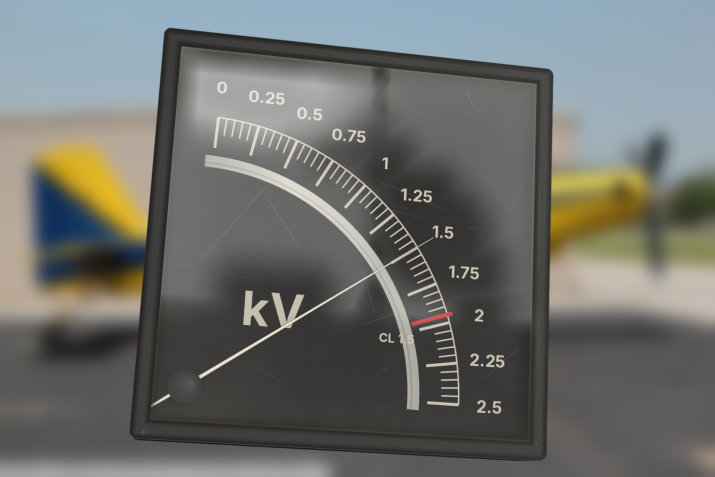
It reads 1.5 kV
